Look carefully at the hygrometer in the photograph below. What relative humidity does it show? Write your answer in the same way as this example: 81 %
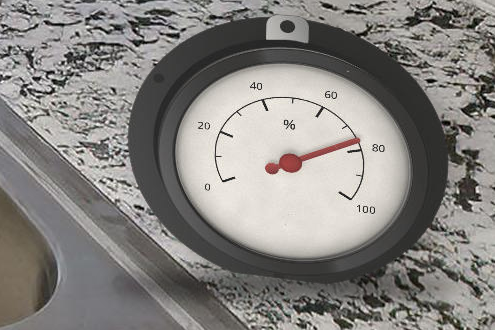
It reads 75 %
